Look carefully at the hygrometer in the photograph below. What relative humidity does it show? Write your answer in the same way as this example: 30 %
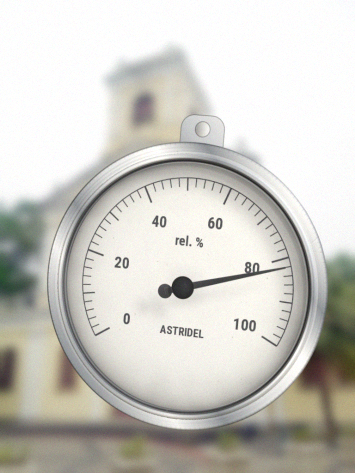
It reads 82 %
